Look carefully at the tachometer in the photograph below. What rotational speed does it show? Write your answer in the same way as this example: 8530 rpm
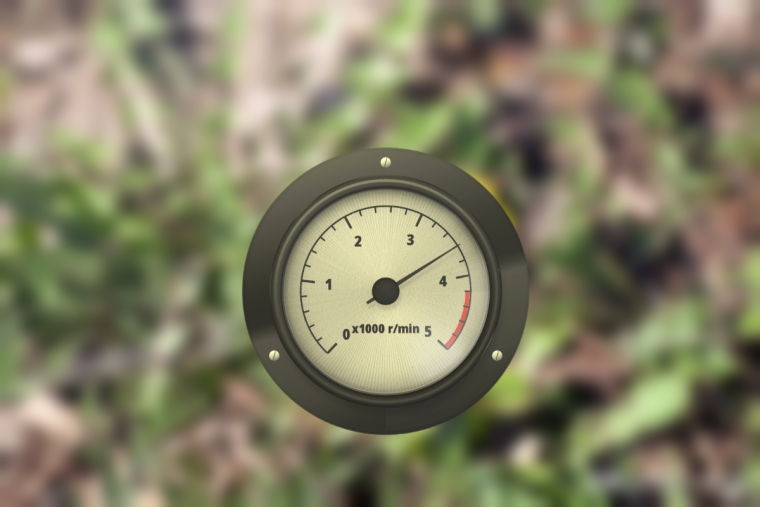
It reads 3600 rpm
